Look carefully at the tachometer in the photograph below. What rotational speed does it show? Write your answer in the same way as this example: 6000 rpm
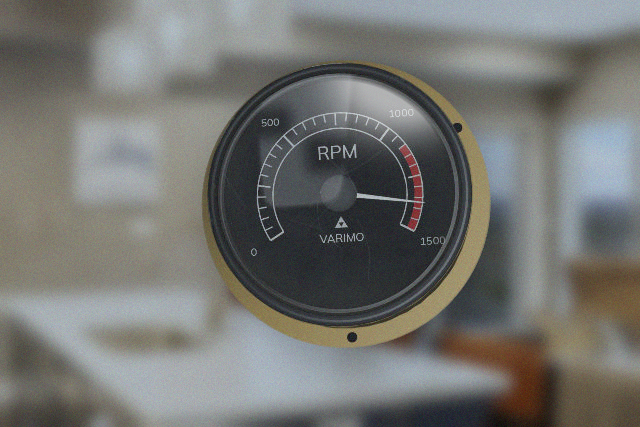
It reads 1375 rpm
